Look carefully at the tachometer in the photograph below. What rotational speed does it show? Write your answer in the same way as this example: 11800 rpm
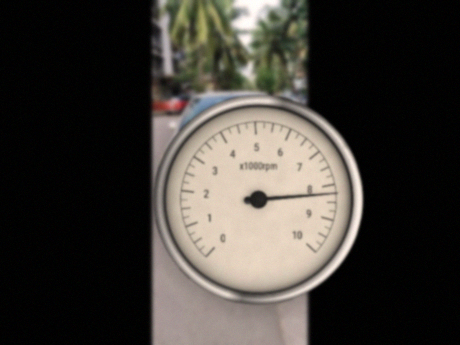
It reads 8250 rpm
